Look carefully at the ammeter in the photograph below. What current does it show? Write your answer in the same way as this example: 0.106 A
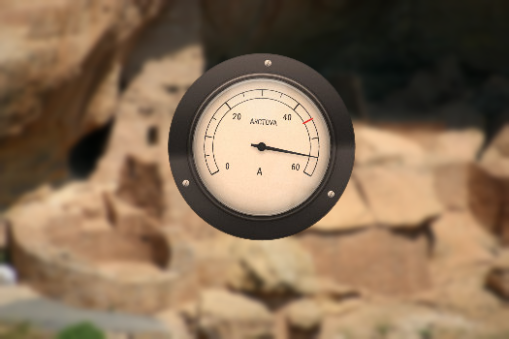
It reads 55 A
